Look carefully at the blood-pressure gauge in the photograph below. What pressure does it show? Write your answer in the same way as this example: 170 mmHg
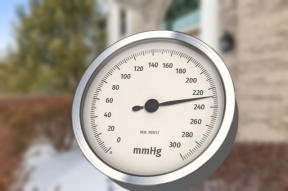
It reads 230 mmHg
